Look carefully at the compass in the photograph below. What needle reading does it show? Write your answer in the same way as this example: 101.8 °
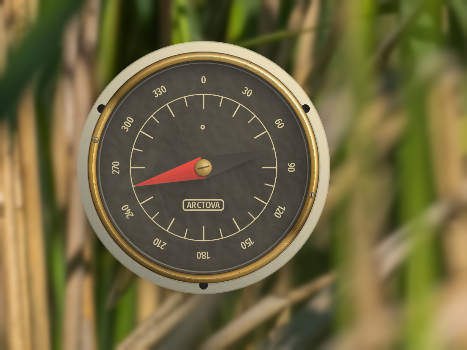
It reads 255 °
